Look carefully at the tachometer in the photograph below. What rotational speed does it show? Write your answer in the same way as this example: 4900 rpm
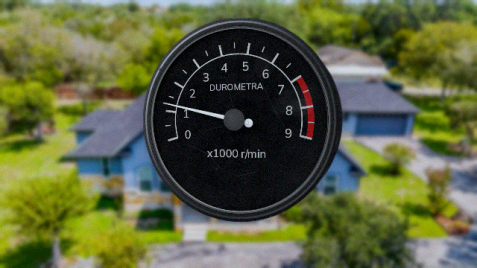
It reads 1250 rpm
